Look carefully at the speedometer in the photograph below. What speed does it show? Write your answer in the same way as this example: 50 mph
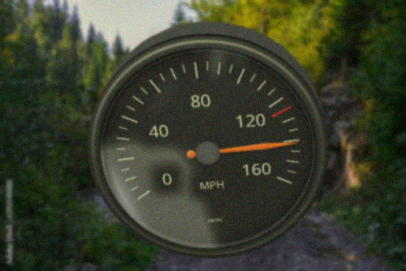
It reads 140 mph
